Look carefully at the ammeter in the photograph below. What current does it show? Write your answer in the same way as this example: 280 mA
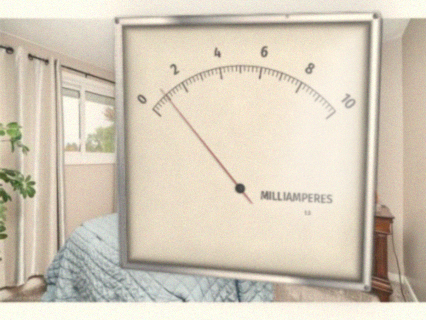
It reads 1 mA
